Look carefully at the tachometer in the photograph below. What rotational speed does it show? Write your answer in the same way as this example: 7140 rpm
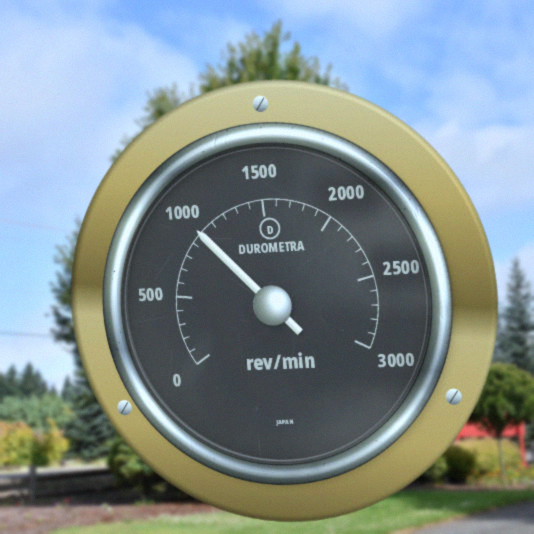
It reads 1000 rpm
